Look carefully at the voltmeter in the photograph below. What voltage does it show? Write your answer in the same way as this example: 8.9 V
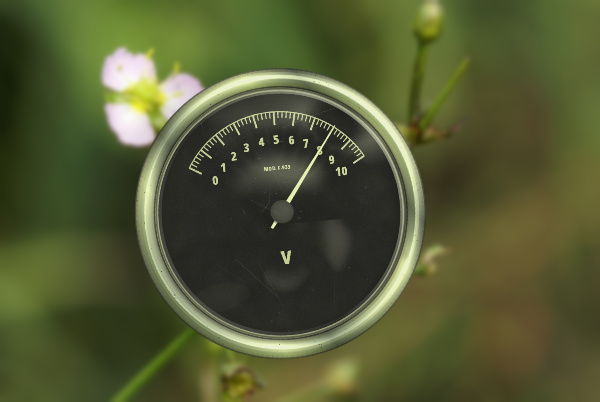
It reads 8 V
